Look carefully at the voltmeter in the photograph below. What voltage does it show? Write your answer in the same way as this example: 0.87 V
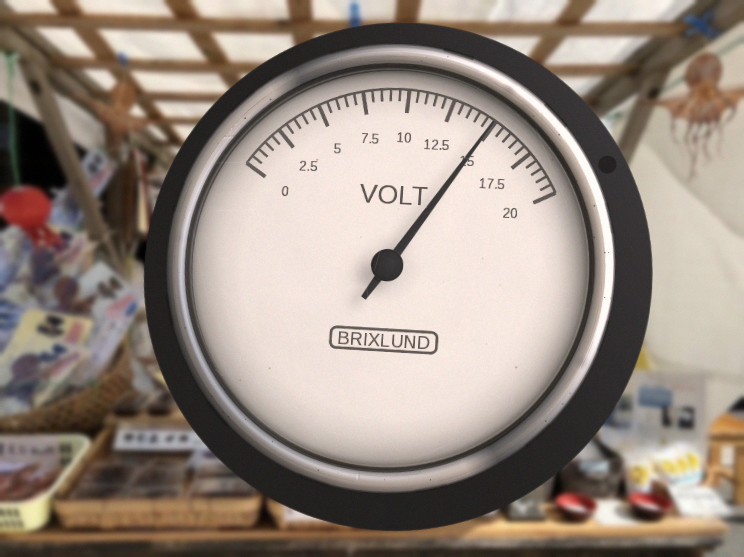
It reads 15 V
